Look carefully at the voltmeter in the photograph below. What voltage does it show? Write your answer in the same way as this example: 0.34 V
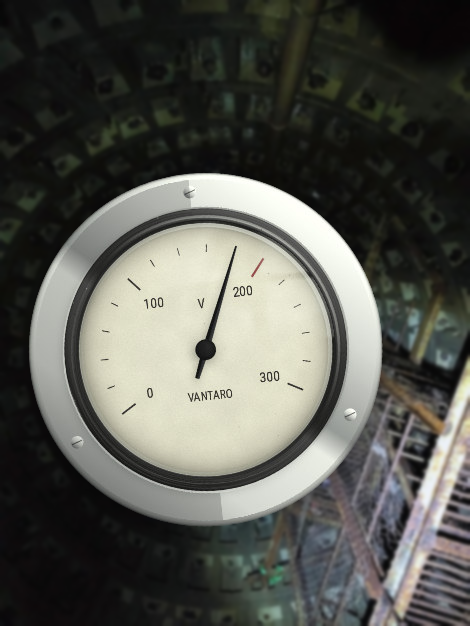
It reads 180 V
